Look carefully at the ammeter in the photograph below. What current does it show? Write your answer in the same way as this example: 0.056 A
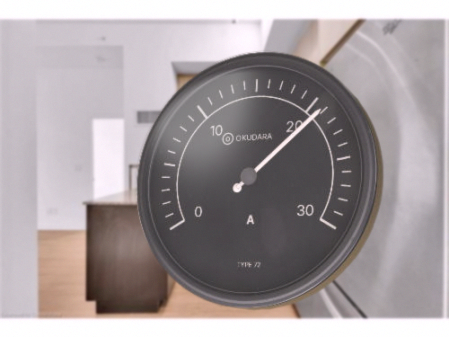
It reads 21 A
